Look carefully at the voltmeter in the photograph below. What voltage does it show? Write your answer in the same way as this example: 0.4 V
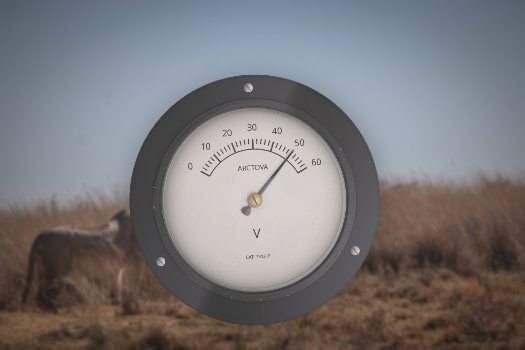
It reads 50 V
